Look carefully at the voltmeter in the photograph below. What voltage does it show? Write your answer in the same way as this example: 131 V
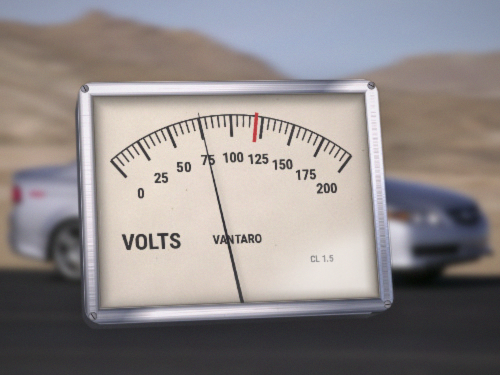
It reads 75 V
